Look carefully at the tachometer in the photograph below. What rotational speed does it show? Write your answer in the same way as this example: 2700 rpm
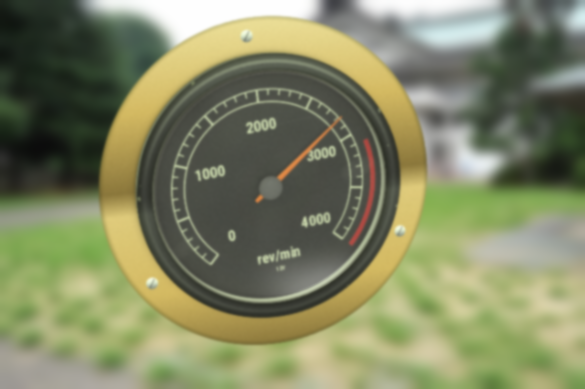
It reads 2800 rpm
